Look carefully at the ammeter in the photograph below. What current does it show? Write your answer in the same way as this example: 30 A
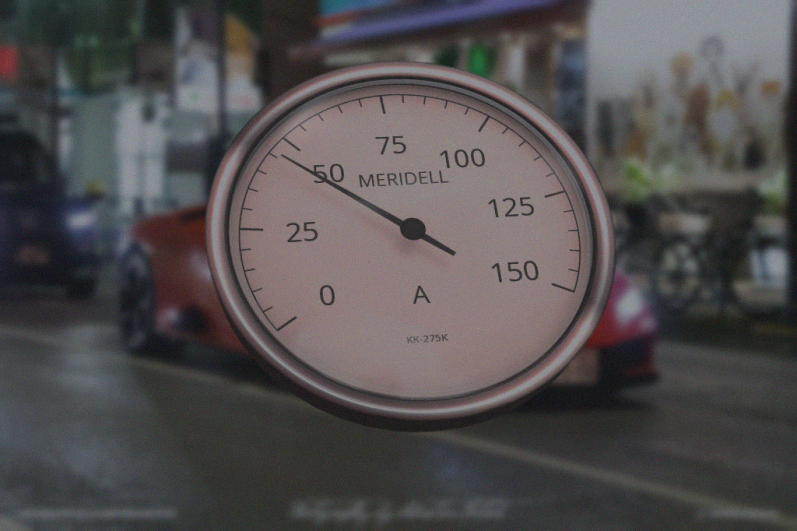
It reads 45 A
